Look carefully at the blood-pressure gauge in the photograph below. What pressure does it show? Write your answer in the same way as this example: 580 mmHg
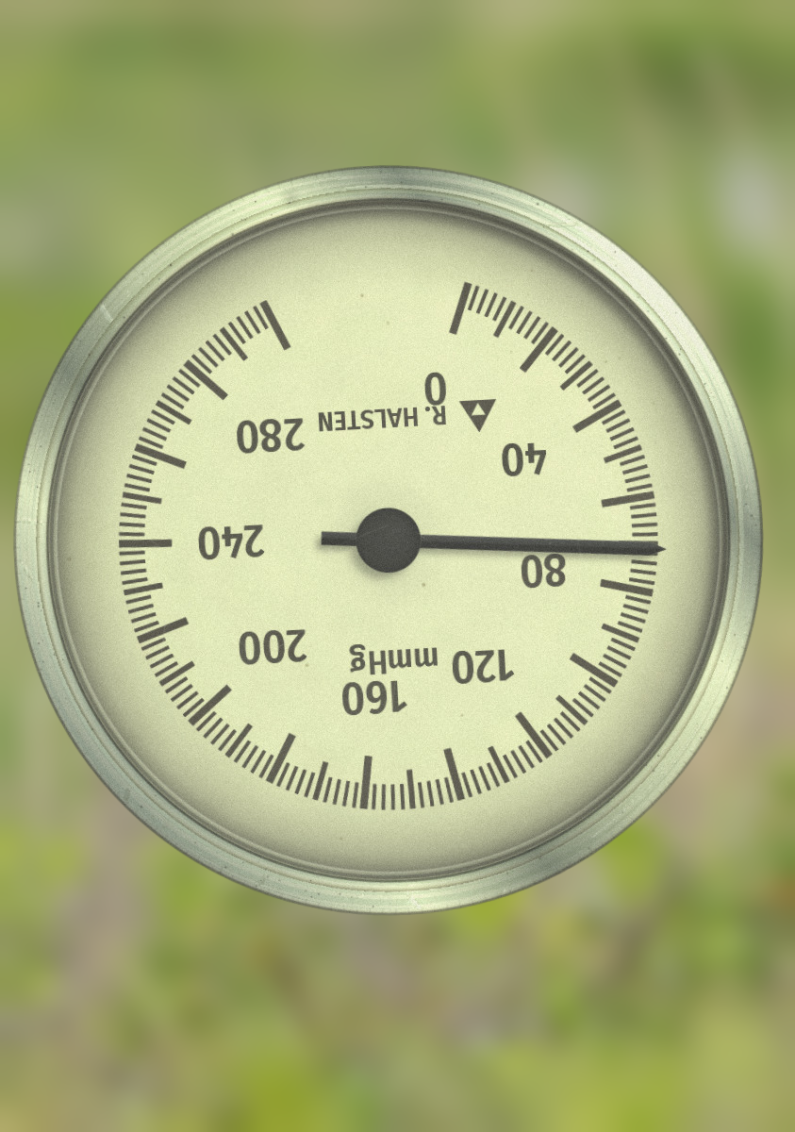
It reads 71 mmHg
